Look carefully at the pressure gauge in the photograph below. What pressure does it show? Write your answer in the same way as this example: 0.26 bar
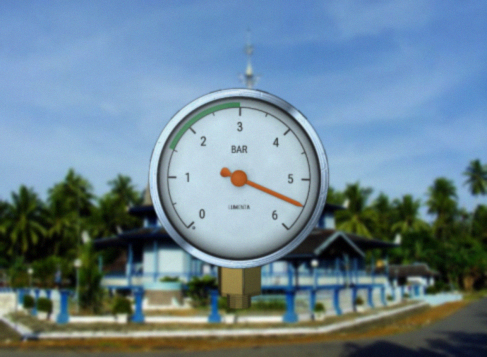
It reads 5.5 bar
